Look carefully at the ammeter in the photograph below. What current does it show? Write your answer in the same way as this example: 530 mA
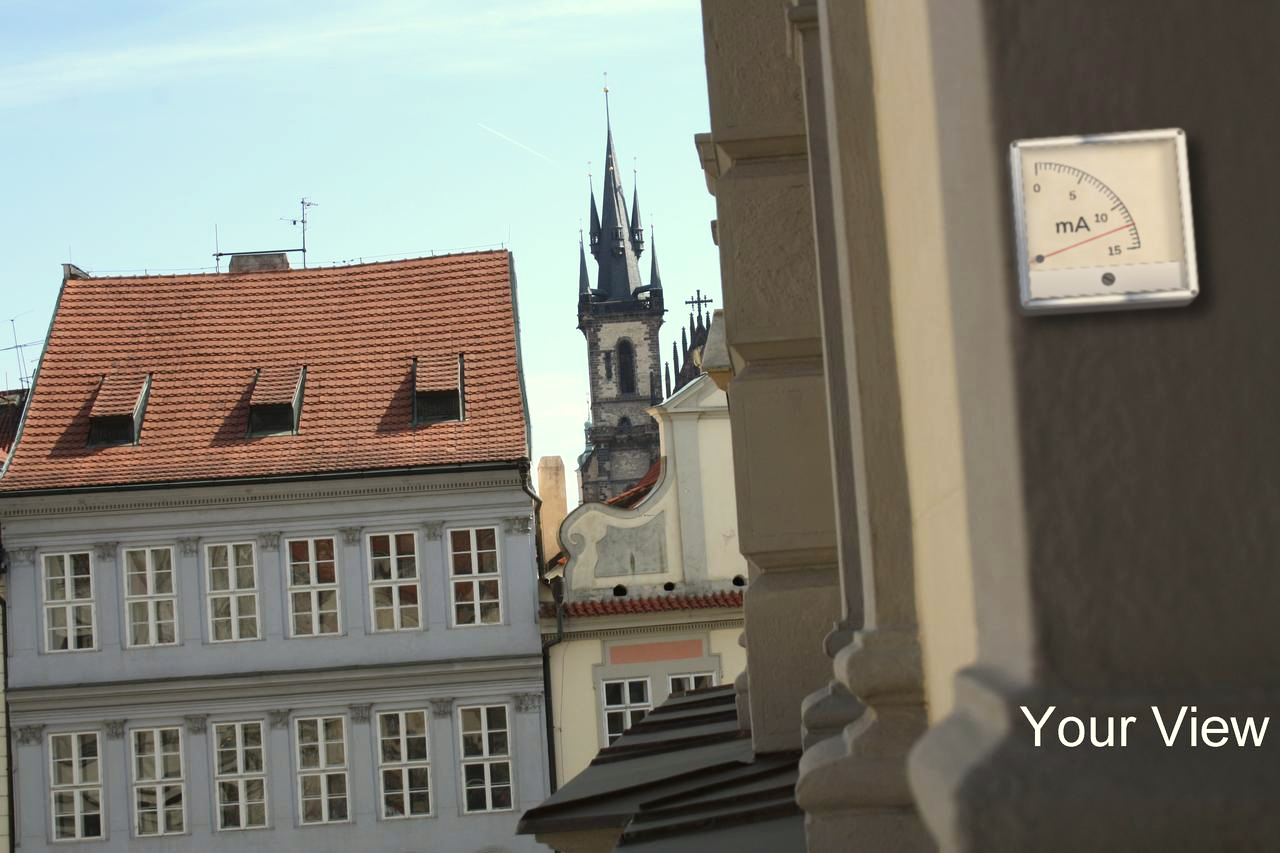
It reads 12.5 mA
